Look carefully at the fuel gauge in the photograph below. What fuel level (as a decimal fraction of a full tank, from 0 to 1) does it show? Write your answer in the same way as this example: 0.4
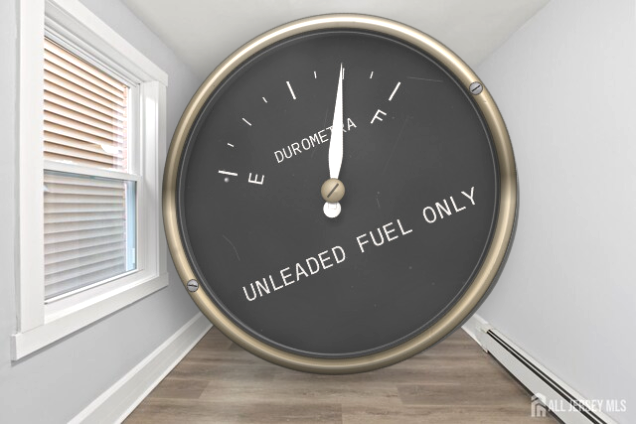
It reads 0.75
